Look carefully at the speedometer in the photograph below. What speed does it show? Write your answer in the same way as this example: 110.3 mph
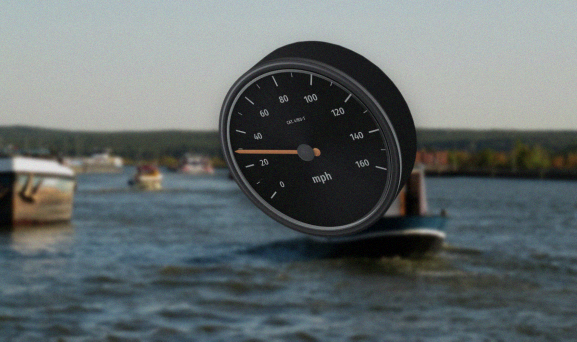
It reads 30 mph
